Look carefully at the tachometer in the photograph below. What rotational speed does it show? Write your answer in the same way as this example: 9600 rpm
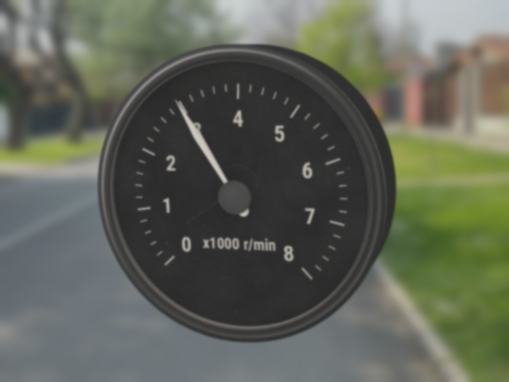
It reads 3000 rpm
